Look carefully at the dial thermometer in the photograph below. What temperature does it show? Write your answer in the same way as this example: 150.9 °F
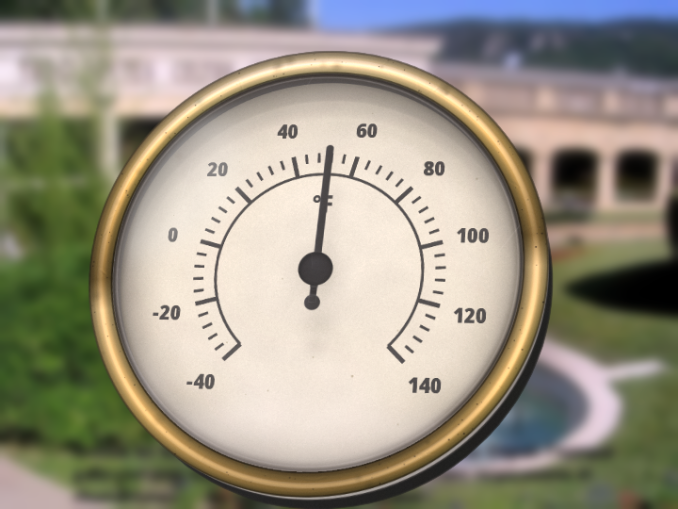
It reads 52 °F
